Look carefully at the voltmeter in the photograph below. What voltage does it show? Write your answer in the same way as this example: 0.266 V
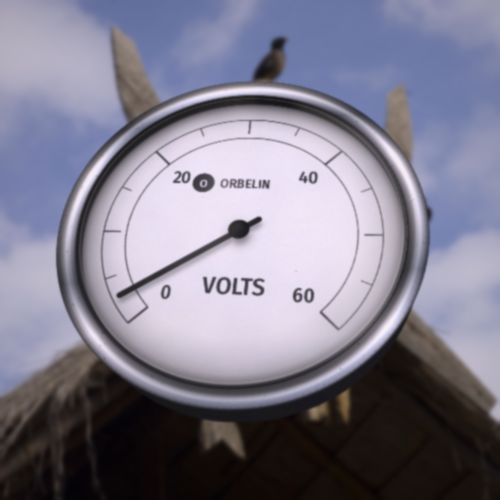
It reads 2.5 V
